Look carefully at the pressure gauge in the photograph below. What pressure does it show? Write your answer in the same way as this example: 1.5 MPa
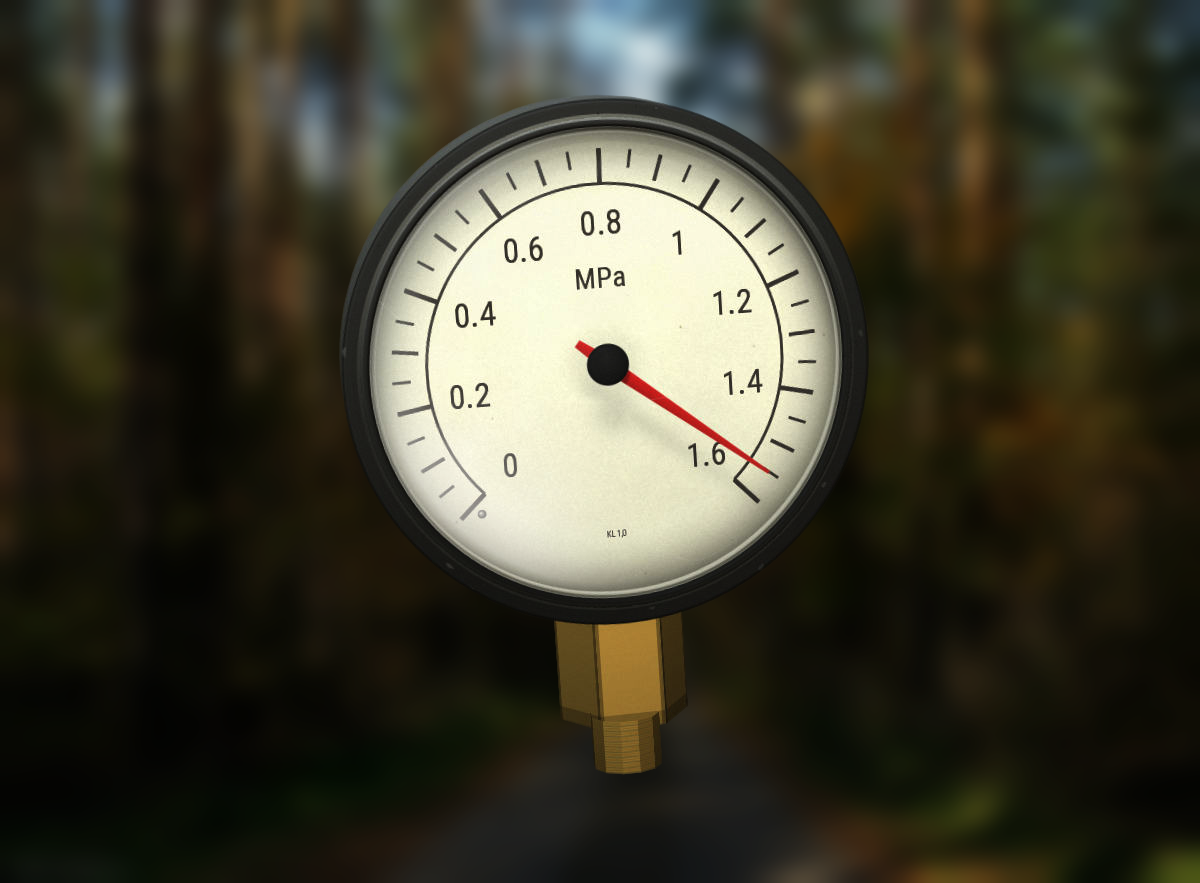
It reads 1.55 MPa
